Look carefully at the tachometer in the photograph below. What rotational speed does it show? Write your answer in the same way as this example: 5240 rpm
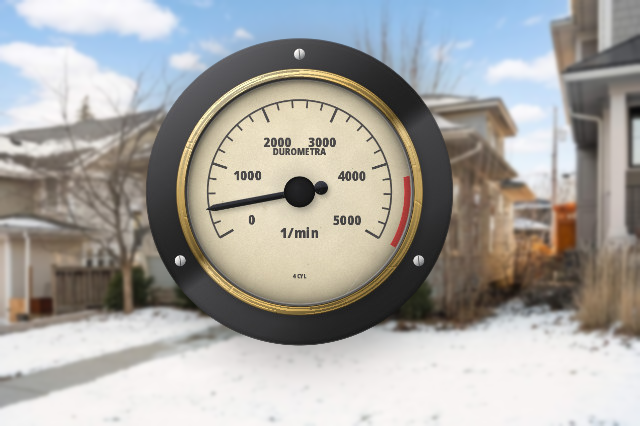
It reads 400 rpm
